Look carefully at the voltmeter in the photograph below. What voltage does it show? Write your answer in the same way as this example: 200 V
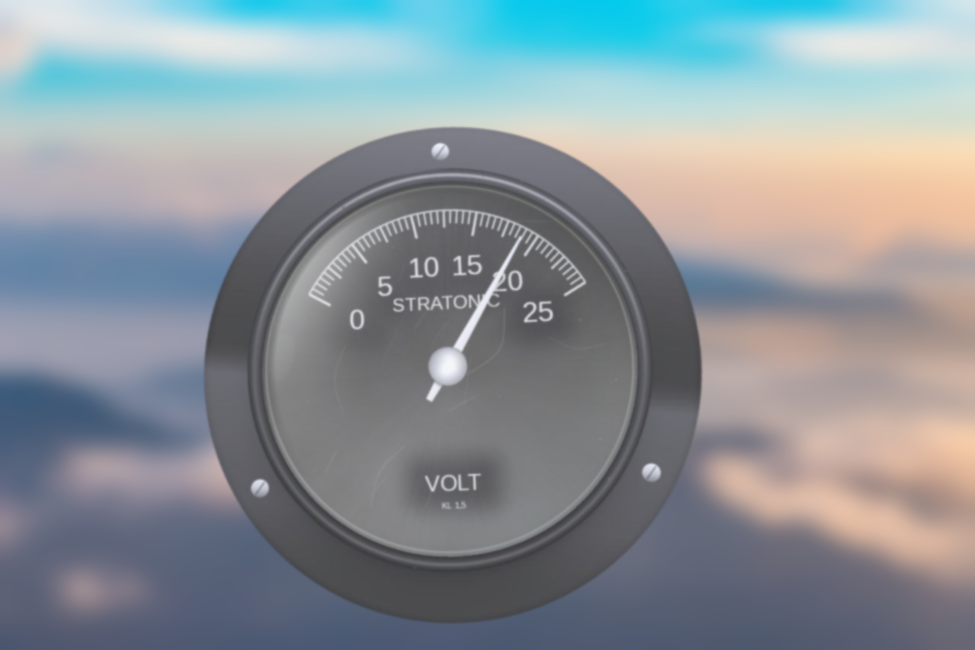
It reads 19 V
